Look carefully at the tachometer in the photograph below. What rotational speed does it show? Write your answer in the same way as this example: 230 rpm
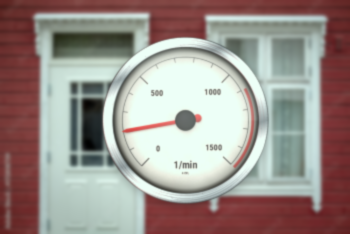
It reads 200 rpm
